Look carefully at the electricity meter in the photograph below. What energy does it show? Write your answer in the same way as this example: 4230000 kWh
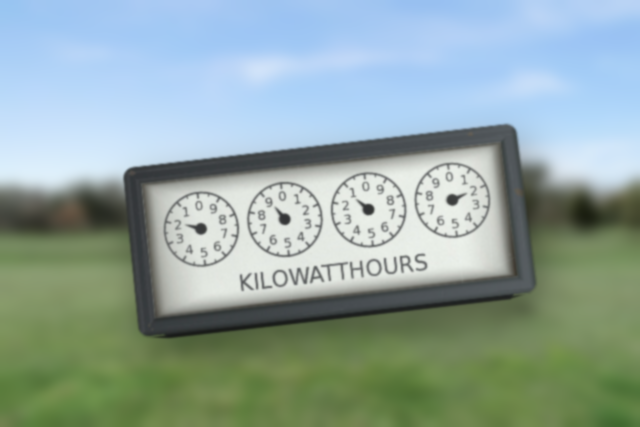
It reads 1912 kWh
